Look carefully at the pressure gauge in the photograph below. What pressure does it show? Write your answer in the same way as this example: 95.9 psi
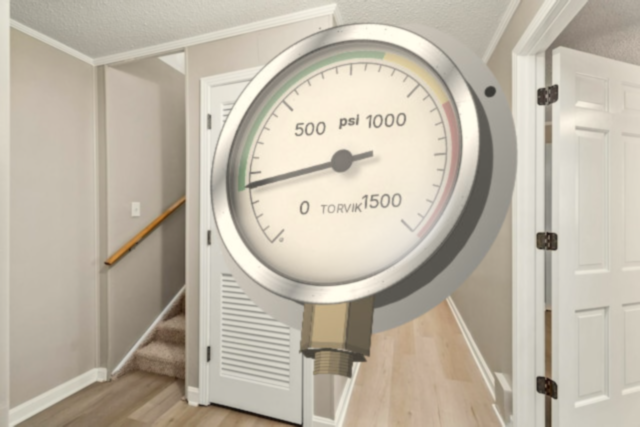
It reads 200 psi
